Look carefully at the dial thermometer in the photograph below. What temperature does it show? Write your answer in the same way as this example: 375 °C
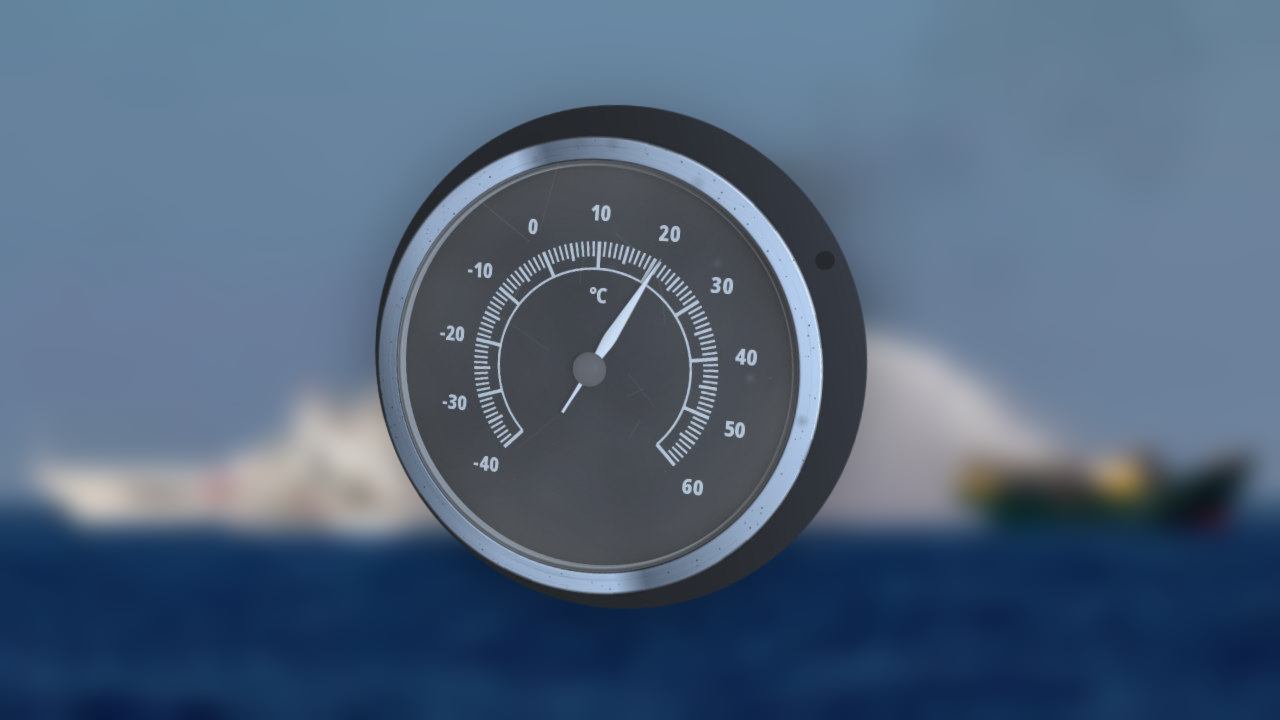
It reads 21 °C
